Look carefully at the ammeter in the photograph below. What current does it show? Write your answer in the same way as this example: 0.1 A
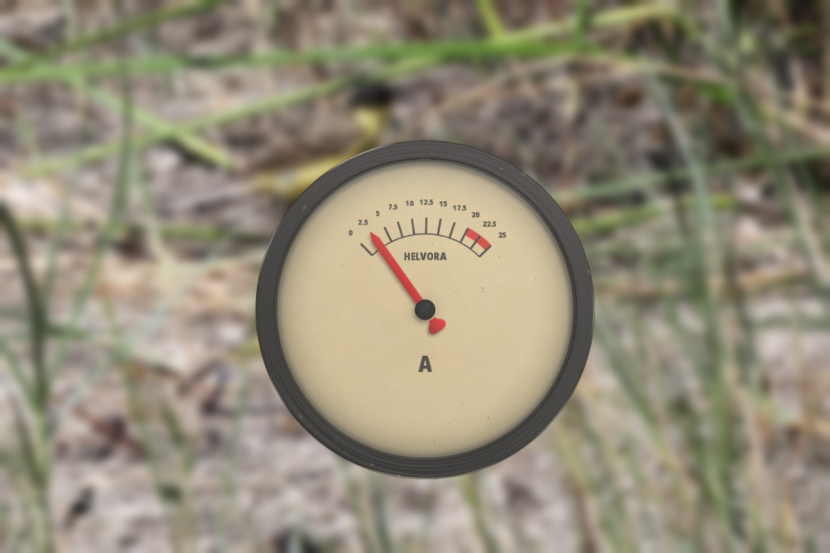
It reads 2.5 A
